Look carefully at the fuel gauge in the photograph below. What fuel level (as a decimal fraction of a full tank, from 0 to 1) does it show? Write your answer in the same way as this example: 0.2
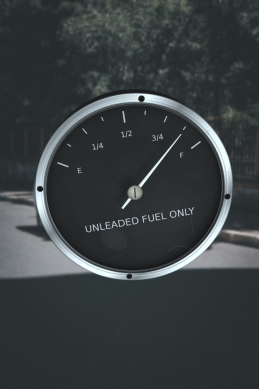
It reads 0.875
